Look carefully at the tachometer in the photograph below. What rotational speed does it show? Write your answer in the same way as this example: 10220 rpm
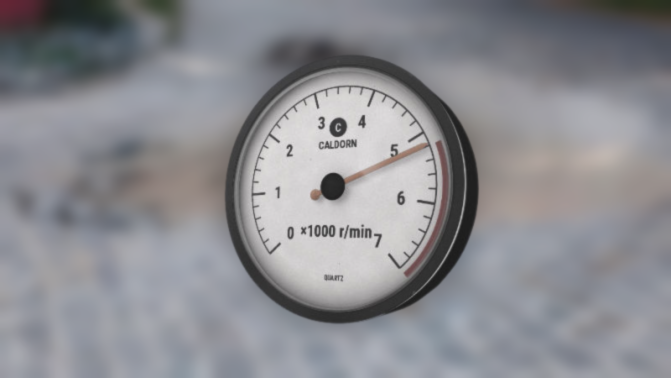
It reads 5200 rpm
